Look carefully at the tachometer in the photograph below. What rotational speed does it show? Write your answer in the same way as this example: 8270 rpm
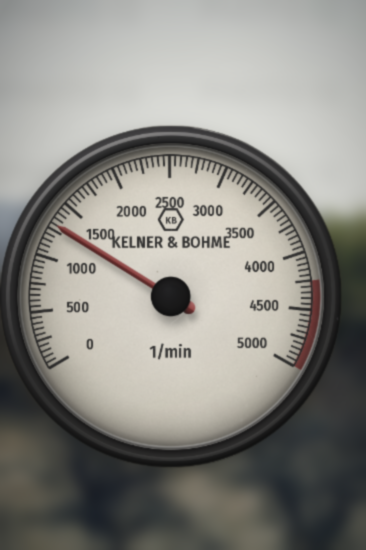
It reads 1300 rpm
